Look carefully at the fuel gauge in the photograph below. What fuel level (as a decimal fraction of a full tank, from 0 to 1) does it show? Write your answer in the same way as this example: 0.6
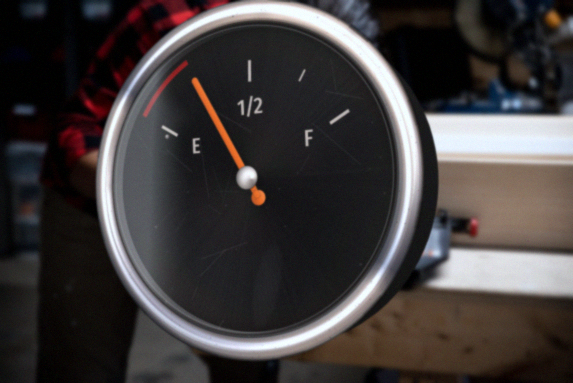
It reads 0.25
